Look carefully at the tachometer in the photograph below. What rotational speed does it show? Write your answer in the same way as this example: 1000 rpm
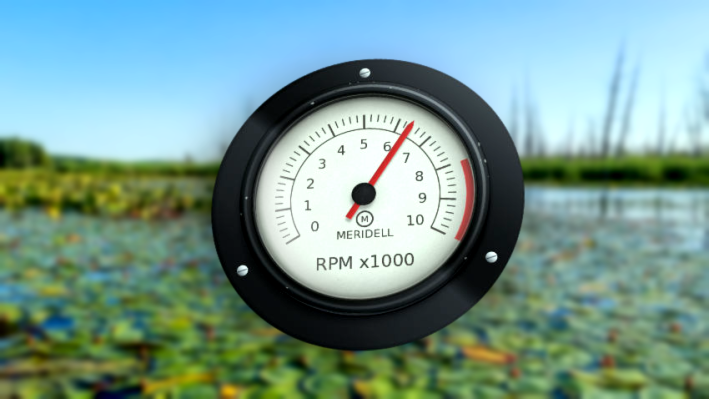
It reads 6400 rpm
